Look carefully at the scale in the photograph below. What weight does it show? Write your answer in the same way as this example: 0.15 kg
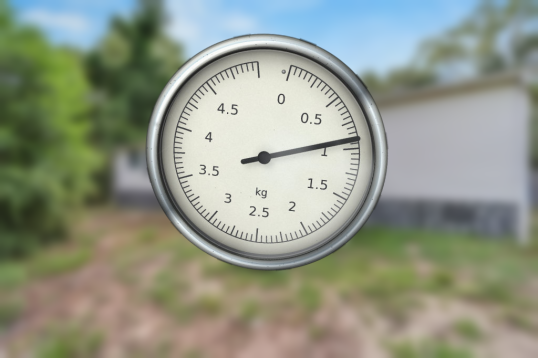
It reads 0.9 kg
